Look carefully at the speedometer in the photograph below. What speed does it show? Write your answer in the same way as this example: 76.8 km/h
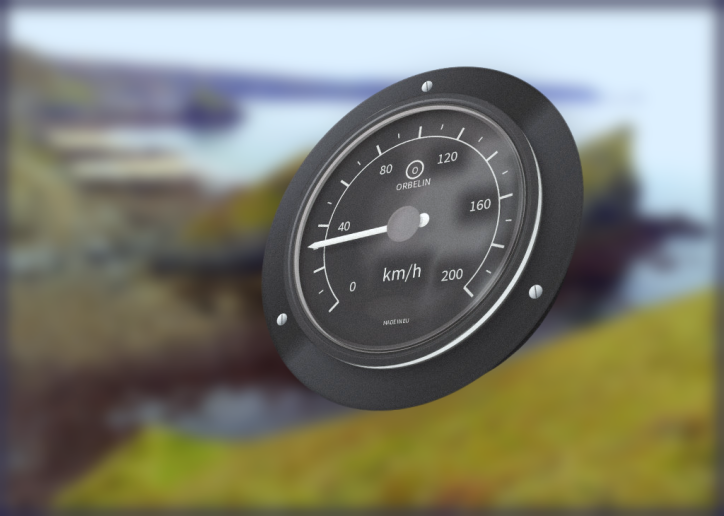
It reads 30 km/h
